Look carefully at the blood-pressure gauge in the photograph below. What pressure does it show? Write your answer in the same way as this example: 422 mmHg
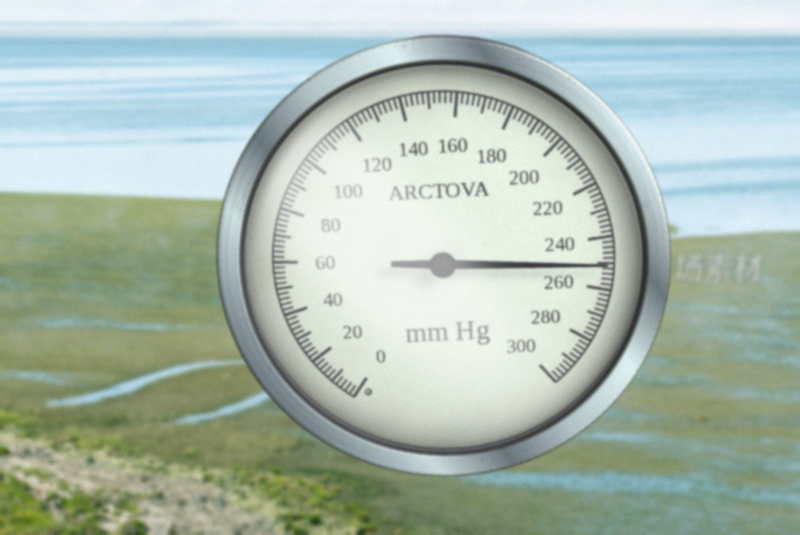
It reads 250 mmHg
